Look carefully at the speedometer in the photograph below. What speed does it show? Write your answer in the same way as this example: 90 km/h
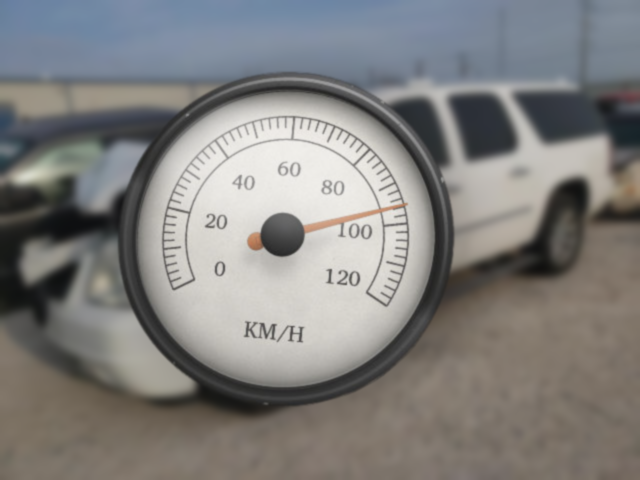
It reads 96 km/h
